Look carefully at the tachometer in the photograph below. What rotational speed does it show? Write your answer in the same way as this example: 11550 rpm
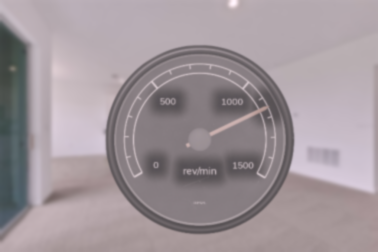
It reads 1150 rpm
